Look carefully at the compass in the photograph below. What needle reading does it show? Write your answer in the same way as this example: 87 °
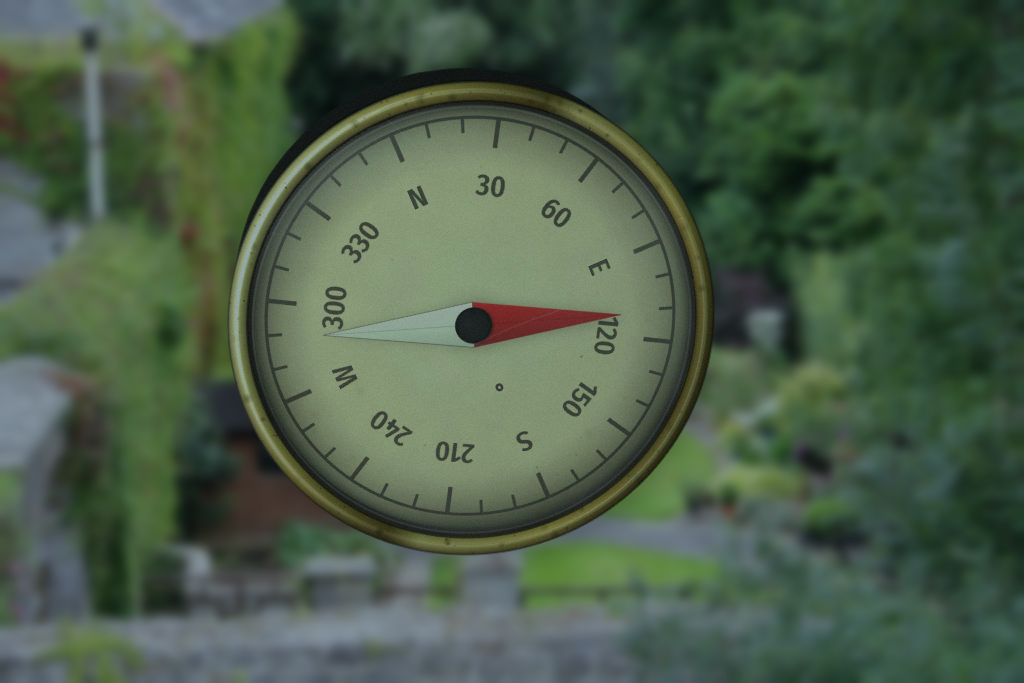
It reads 110 °
